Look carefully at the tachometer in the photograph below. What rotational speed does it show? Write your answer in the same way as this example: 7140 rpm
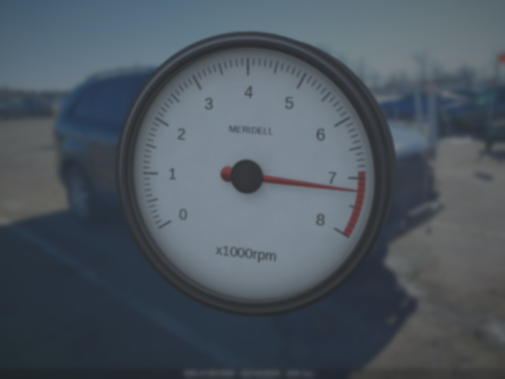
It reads 7200 rpm
